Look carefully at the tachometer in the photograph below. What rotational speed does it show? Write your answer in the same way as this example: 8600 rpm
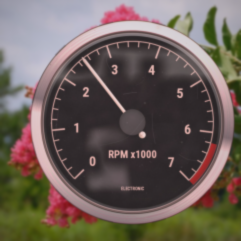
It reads 2500 rpm
